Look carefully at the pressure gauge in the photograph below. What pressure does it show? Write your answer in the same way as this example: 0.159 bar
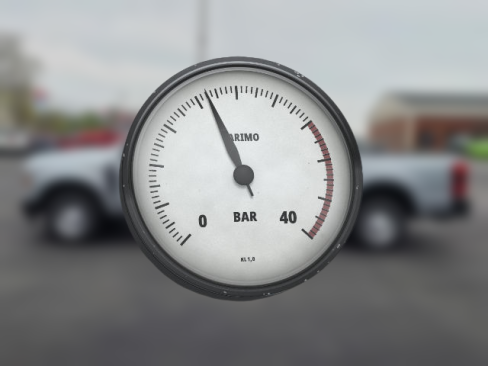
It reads 17 bar
